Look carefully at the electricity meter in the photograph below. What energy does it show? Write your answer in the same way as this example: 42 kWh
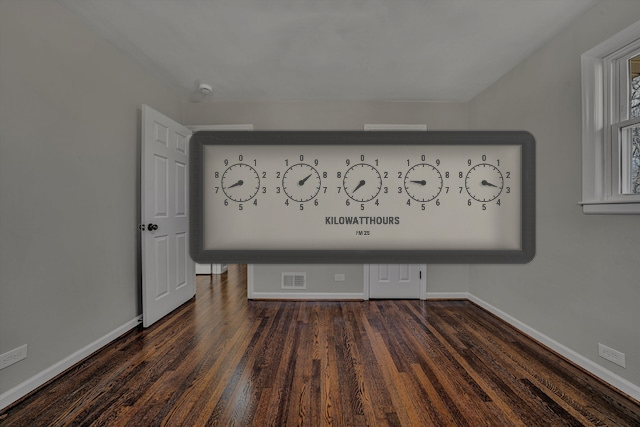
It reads 68623 kWh
